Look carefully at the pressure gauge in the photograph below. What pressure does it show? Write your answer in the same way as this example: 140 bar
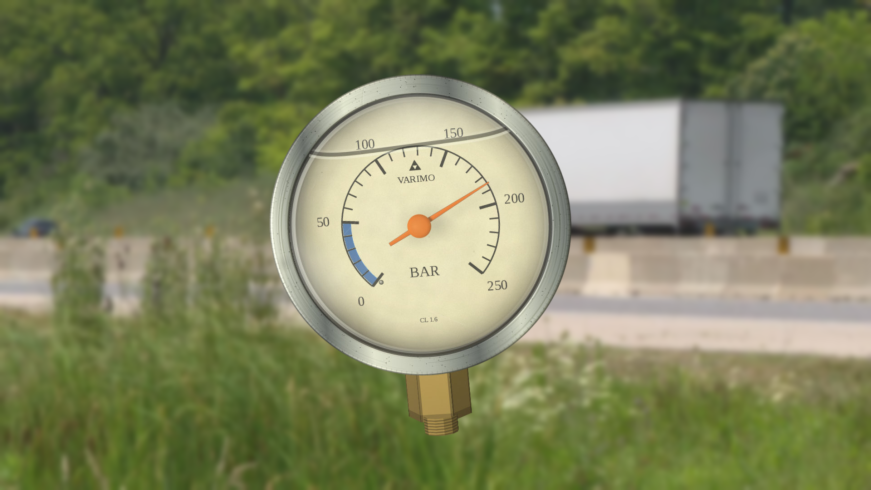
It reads 185 bar
